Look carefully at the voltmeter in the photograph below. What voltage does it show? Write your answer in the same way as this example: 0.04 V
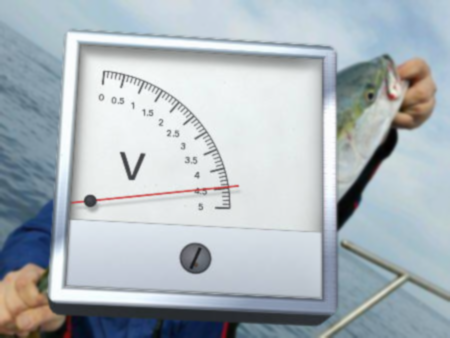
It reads 4.5 V
